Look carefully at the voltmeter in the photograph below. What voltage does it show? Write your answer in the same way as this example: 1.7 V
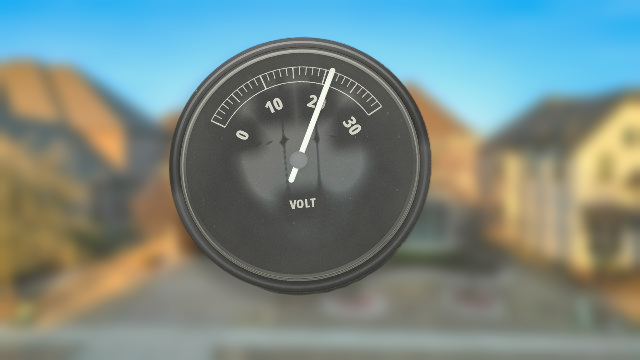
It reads 21 V
